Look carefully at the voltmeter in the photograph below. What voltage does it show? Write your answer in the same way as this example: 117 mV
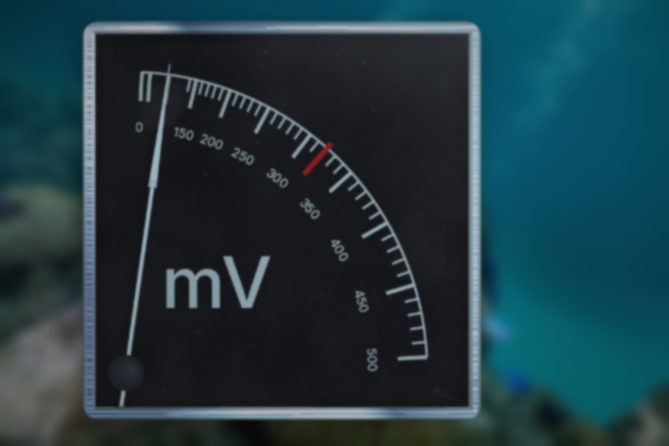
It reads 100 mV
